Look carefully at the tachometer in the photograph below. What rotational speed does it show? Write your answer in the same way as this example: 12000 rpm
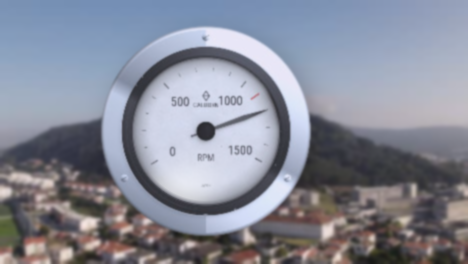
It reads 1200 rpm
